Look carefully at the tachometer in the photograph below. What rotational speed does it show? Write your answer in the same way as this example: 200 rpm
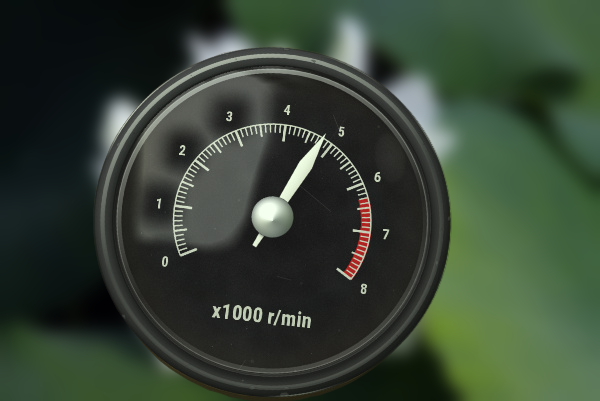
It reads 4800 rpm
